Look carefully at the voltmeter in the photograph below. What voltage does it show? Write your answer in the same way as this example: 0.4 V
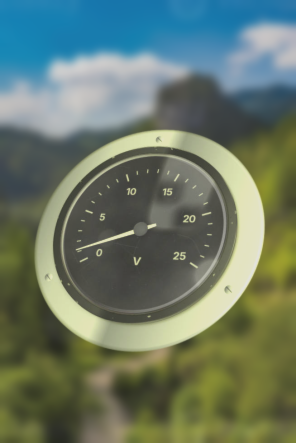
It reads 1 V
